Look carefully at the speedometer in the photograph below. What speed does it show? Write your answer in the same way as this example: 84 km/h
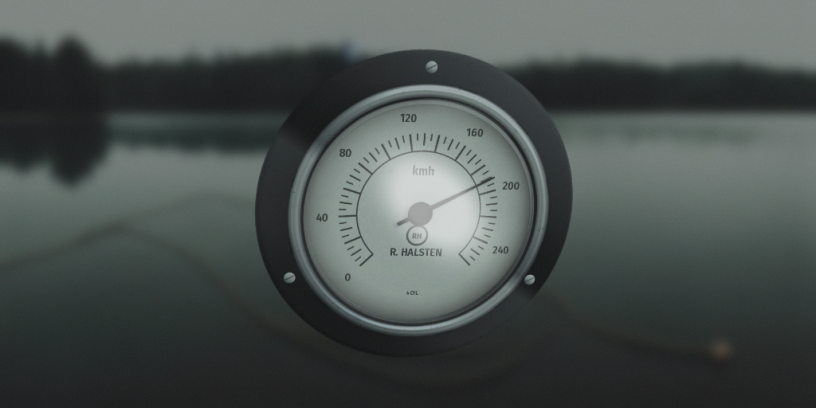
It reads 190 km/h
